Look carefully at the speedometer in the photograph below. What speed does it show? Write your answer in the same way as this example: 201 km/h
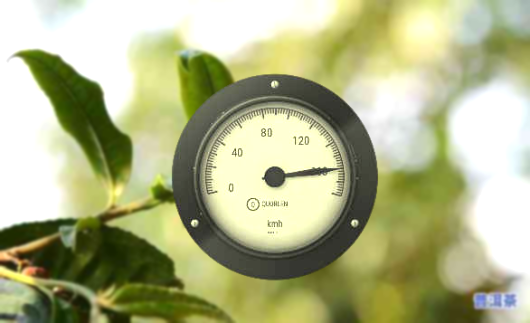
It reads 160 km/h
